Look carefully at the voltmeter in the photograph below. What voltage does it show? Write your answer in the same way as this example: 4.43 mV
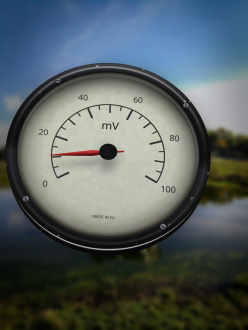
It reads 10 mV
